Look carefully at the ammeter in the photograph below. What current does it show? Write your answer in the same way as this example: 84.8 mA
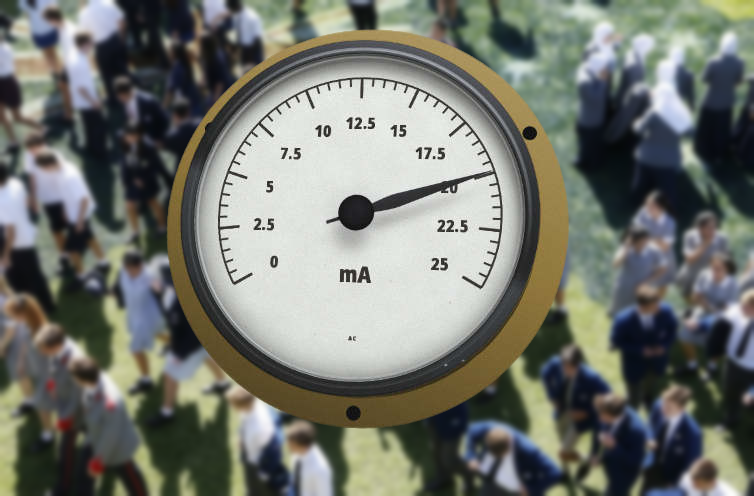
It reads 20 mA
